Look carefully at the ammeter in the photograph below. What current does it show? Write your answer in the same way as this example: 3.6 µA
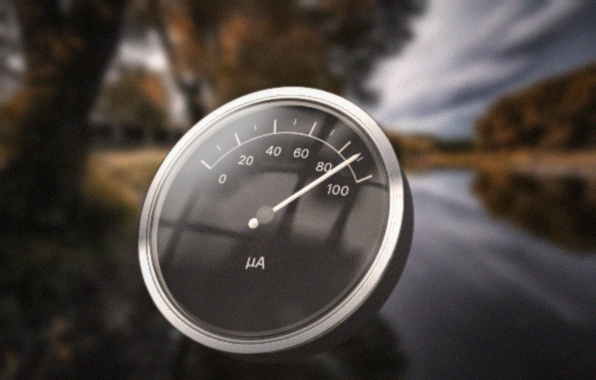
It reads 90 µA
